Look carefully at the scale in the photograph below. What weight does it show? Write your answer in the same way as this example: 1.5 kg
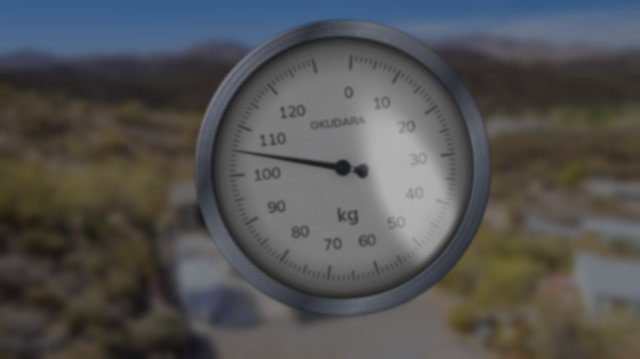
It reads 105 kg
